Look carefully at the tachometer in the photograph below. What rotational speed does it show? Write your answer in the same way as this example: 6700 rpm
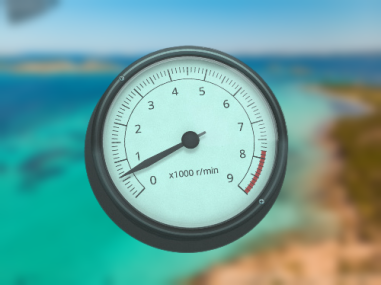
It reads 600 rpm
